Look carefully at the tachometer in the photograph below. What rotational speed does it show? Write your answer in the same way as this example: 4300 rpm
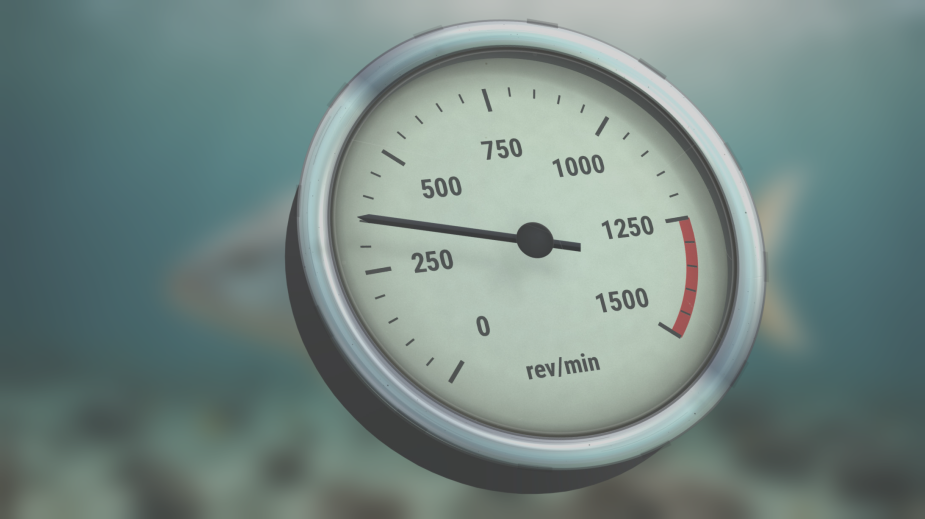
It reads 350 rpm
